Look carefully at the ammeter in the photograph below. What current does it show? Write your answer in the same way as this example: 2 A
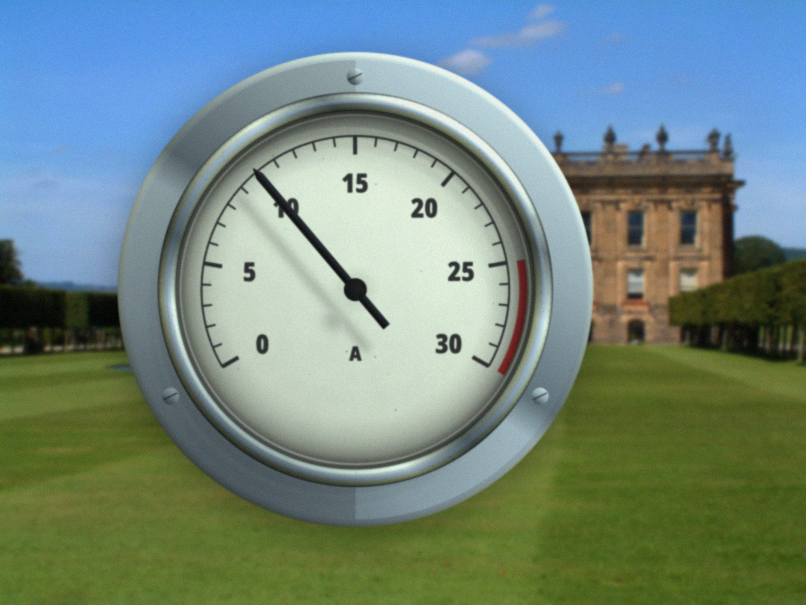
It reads 10 A
